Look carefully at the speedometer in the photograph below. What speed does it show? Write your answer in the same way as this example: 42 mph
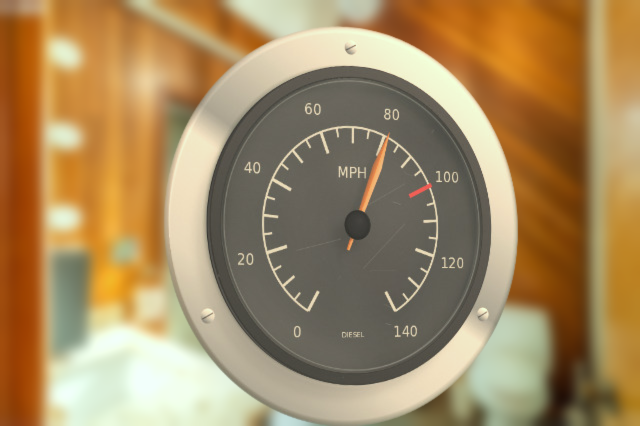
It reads 80 mph
